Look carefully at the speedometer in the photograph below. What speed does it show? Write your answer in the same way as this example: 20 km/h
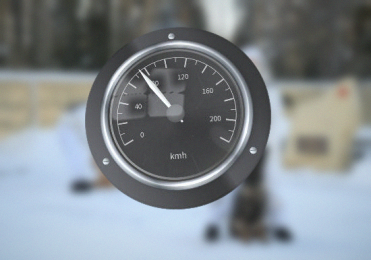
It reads 75 km/h
